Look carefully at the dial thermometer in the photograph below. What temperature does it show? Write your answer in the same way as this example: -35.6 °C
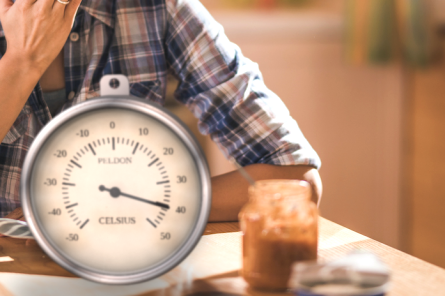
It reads 40 °C
